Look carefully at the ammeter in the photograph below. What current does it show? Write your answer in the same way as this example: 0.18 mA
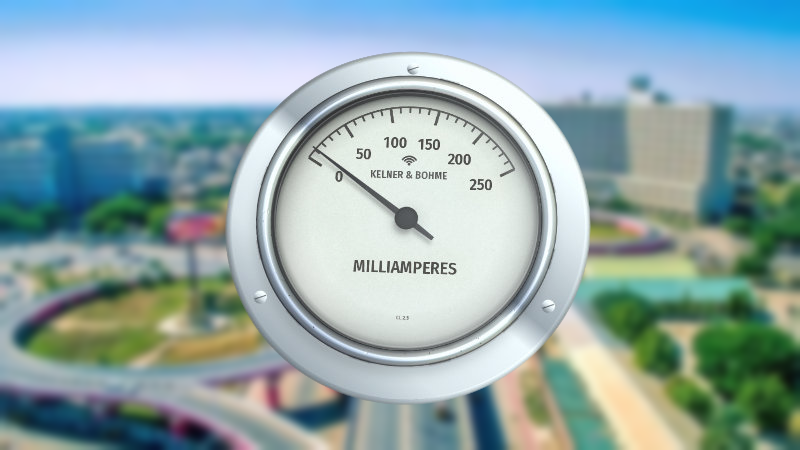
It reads 10 mA
